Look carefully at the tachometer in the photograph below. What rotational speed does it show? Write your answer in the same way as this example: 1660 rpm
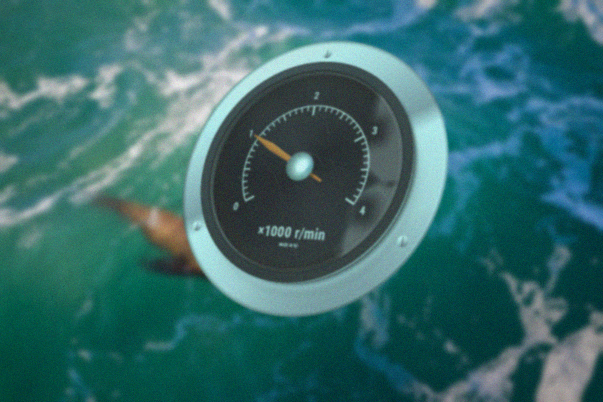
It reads 1000 rpm
